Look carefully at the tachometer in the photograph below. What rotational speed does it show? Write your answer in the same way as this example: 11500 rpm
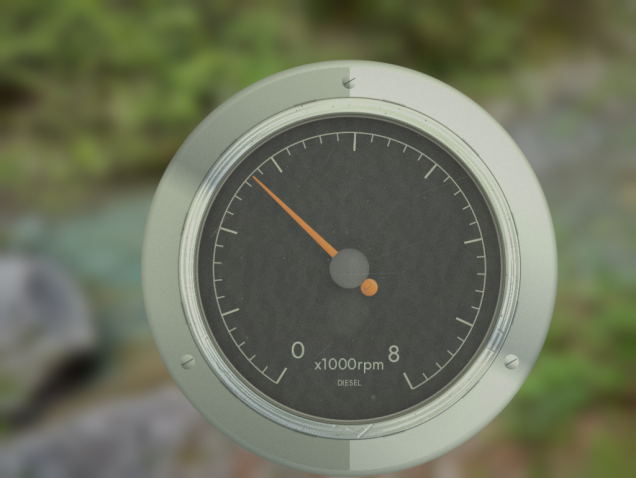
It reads 2700 rpm
